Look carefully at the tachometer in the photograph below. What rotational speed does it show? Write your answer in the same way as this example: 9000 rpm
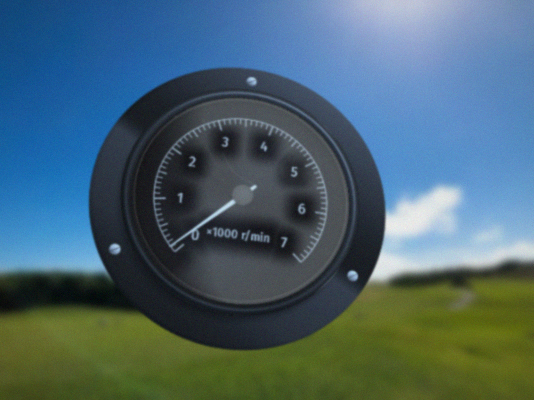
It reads 100 rpm
